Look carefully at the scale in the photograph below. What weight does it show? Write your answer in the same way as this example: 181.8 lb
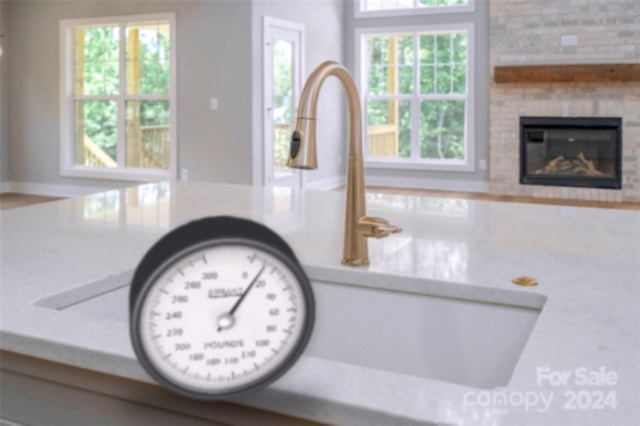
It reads 10 lb
